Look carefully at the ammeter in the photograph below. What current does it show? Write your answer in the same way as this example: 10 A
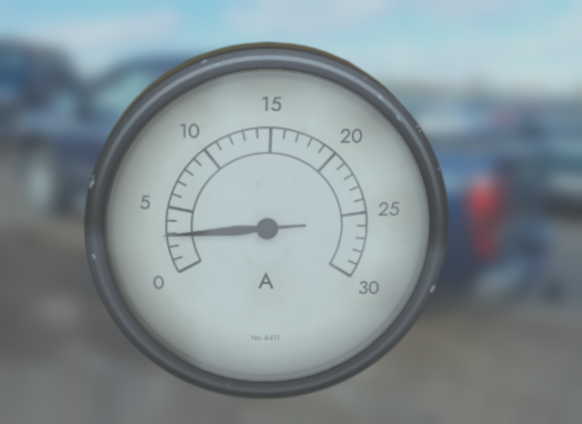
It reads 3 A
